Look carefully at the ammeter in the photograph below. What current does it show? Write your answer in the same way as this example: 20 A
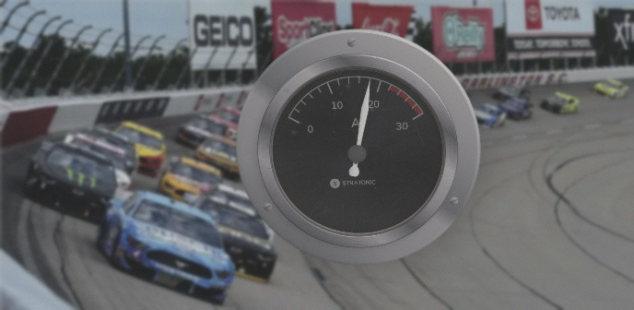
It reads 18 A
